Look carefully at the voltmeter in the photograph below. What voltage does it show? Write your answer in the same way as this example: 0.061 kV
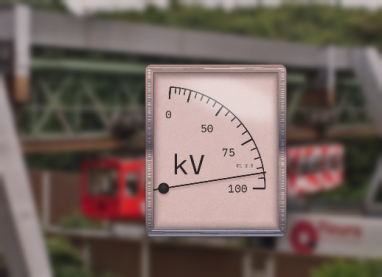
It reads 92.5 kV
